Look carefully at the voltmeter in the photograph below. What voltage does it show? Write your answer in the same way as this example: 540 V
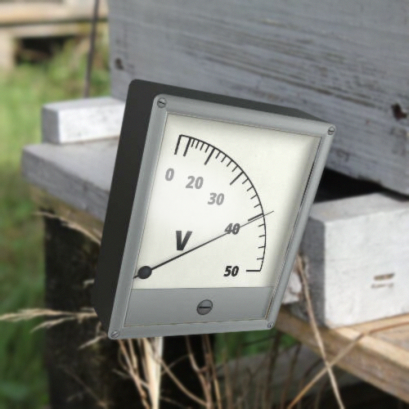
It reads 40 V
